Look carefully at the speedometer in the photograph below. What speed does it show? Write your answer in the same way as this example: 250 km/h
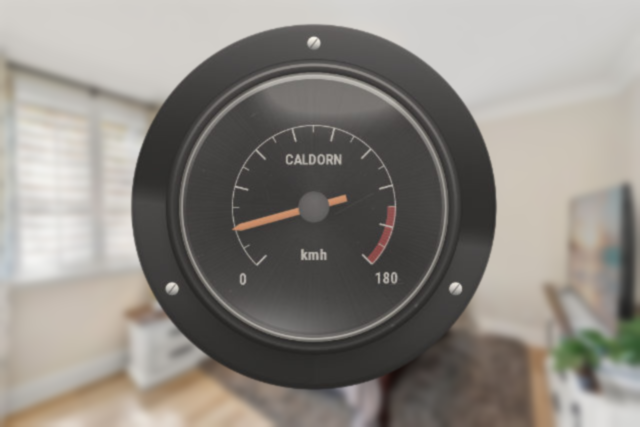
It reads 20 km/h
